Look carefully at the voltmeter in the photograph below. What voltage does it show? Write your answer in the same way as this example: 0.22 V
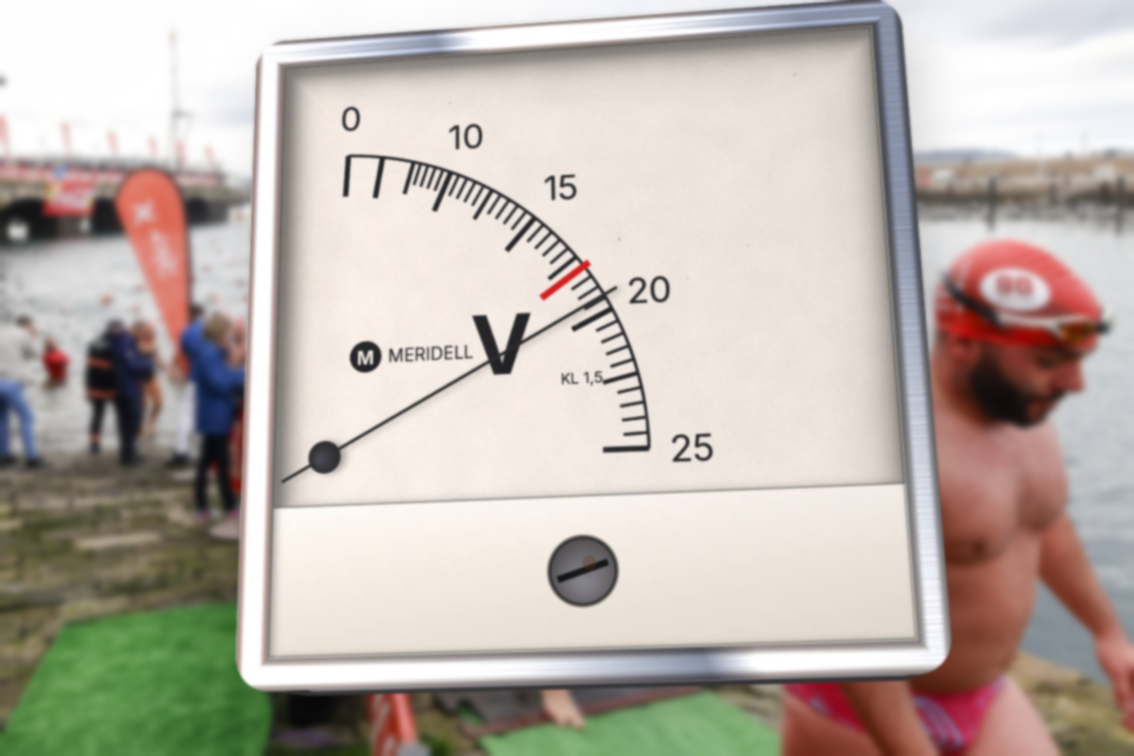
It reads 19.5 V
